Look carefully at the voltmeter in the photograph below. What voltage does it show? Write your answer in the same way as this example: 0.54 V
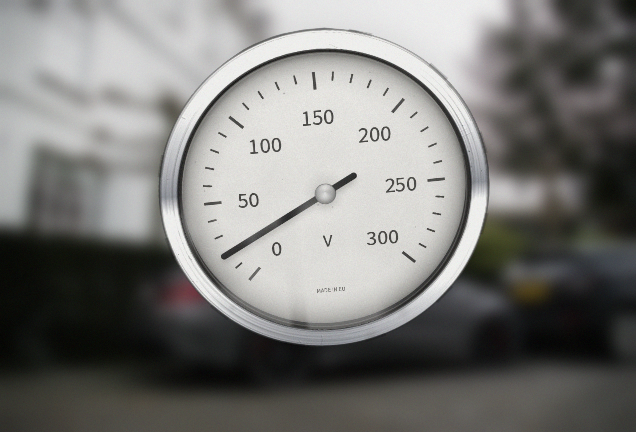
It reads 20 V
